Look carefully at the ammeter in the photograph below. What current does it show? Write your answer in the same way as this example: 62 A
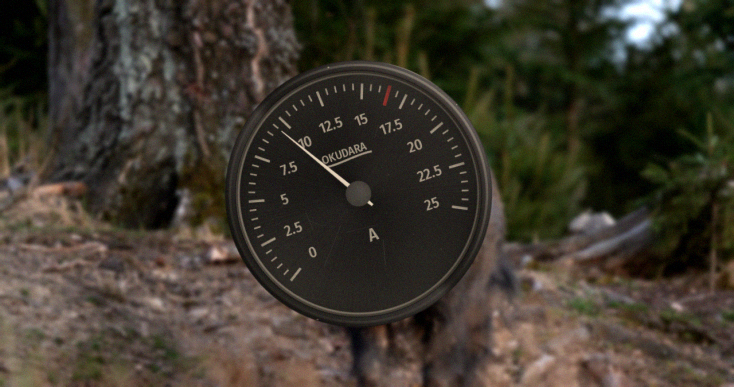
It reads 9.5 A
